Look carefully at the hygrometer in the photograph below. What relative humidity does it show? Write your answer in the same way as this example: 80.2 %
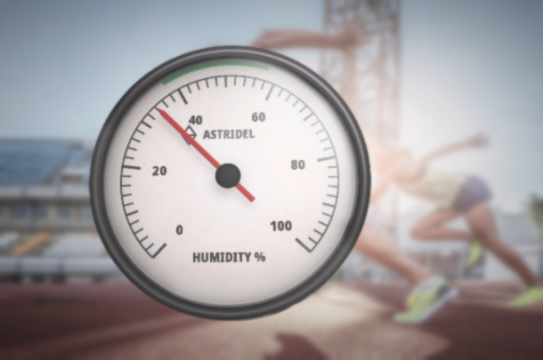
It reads 34 %
